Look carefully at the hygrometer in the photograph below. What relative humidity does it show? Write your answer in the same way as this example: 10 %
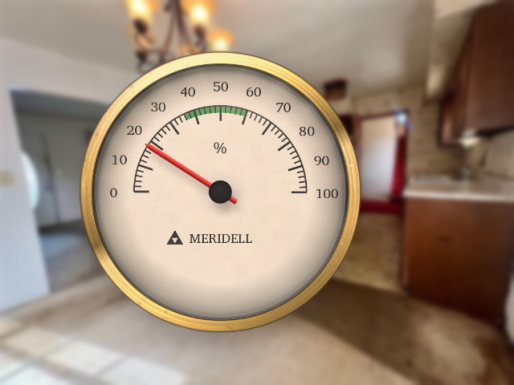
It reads 18 %
